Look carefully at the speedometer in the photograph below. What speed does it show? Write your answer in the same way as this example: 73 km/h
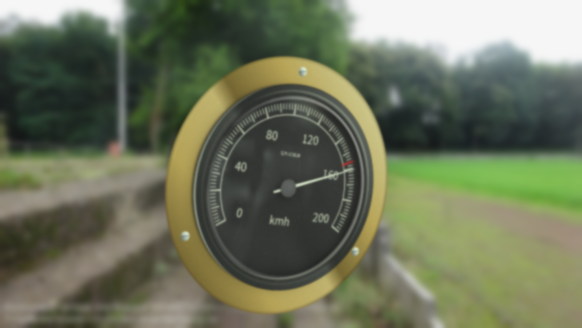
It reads 160 km/h
